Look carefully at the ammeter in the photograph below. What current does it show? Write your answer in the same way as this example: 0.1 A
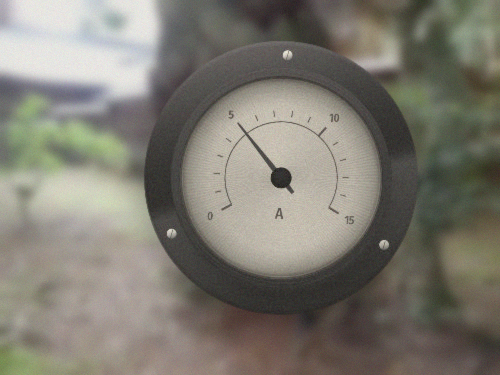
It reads 5 A
